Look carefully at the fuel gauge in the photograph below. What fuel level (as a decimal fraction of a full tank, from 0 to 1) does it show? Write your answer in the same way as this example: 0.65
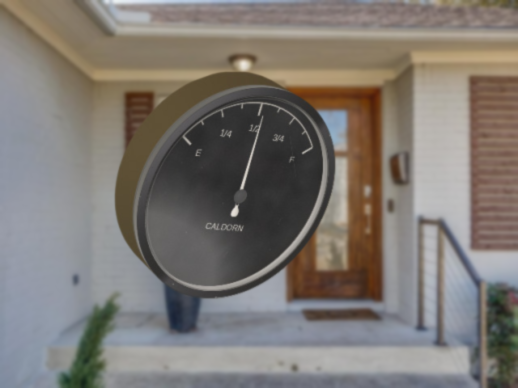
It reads 0.5
